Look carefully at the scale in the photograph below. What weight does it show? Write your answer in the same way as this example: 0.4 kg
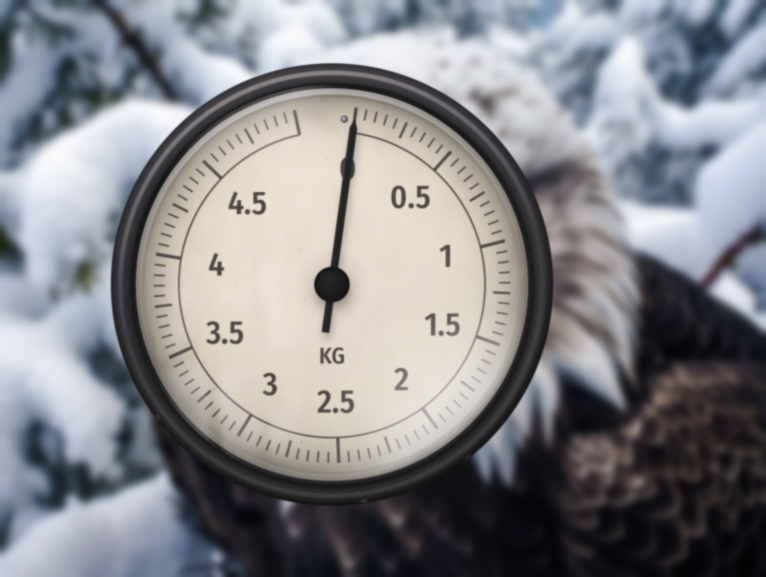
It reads 0 kg
